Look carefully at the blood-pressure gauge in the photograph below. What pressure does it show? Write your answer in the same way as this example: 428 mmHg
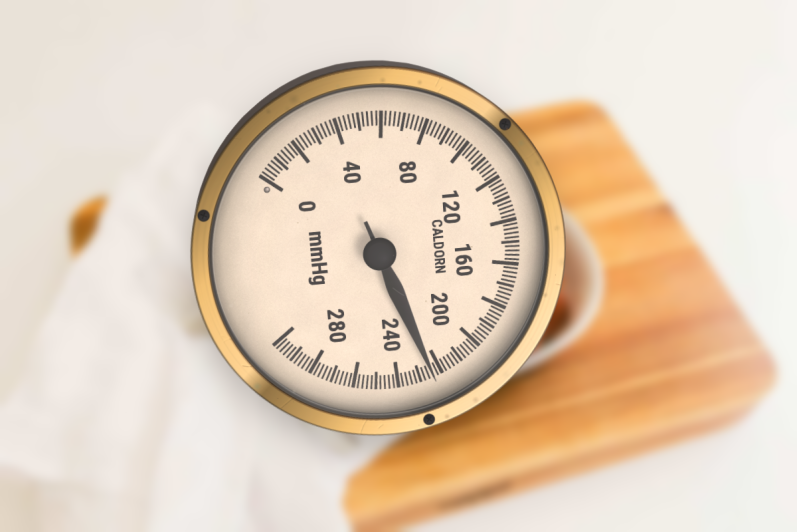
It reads 224 mmHg
